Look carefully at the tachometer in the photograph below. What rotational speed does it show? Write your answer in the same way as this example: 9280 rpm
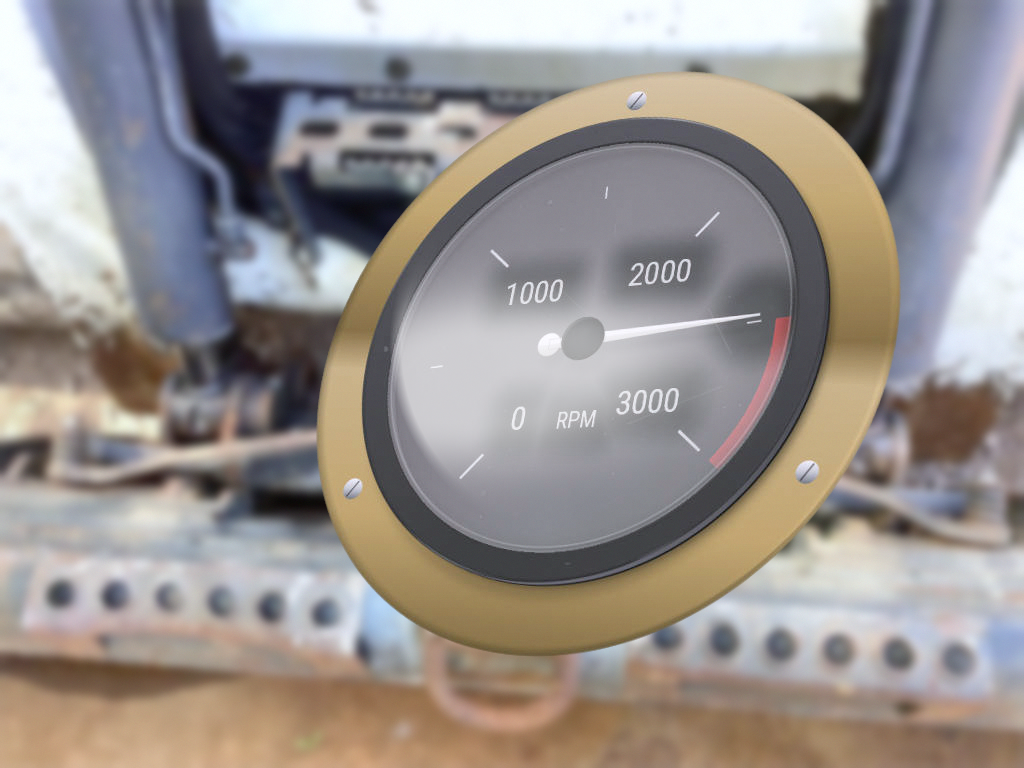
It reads 2500 rpm
